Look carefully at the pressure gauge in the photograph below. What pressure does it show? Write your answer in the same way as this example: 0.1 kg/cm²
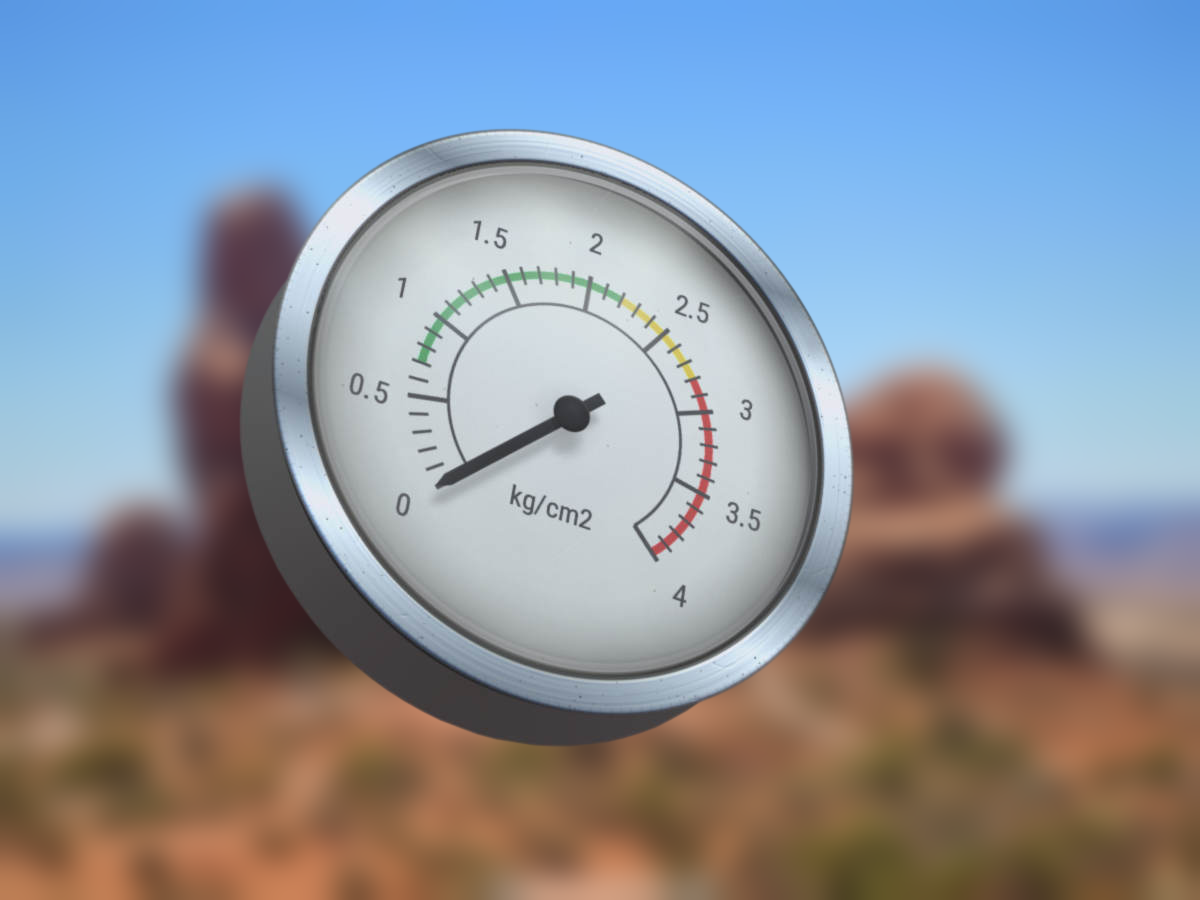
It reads 0 kg/cm²
